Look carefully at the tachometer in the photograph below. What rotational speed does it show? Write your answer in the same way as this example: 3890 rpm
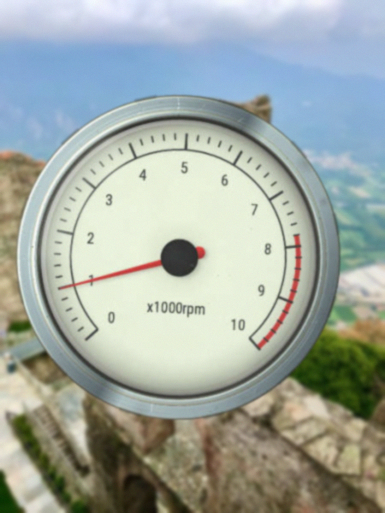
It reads 1000 rpm
